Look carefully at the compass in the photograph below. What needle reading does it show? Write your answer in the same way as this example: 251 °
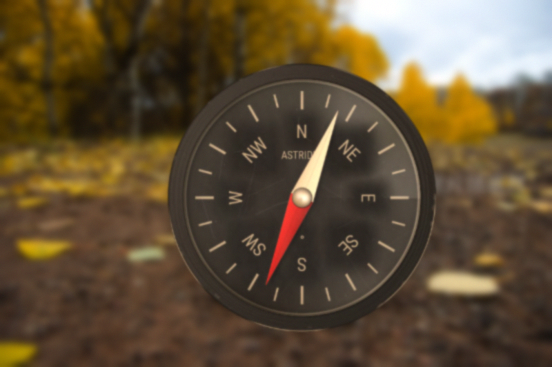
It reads 202.5 °
